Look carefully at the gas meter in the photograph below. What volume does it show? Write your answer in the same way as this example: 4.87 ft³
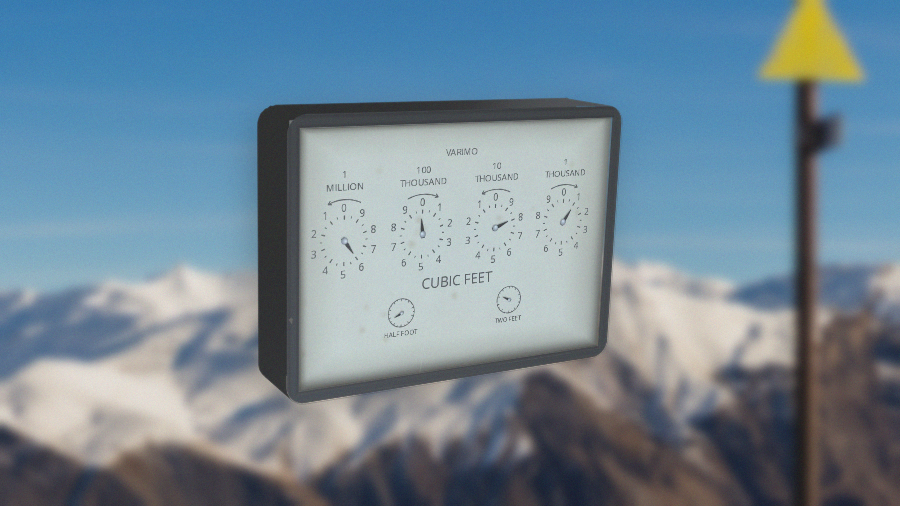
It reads 598100 ft³
